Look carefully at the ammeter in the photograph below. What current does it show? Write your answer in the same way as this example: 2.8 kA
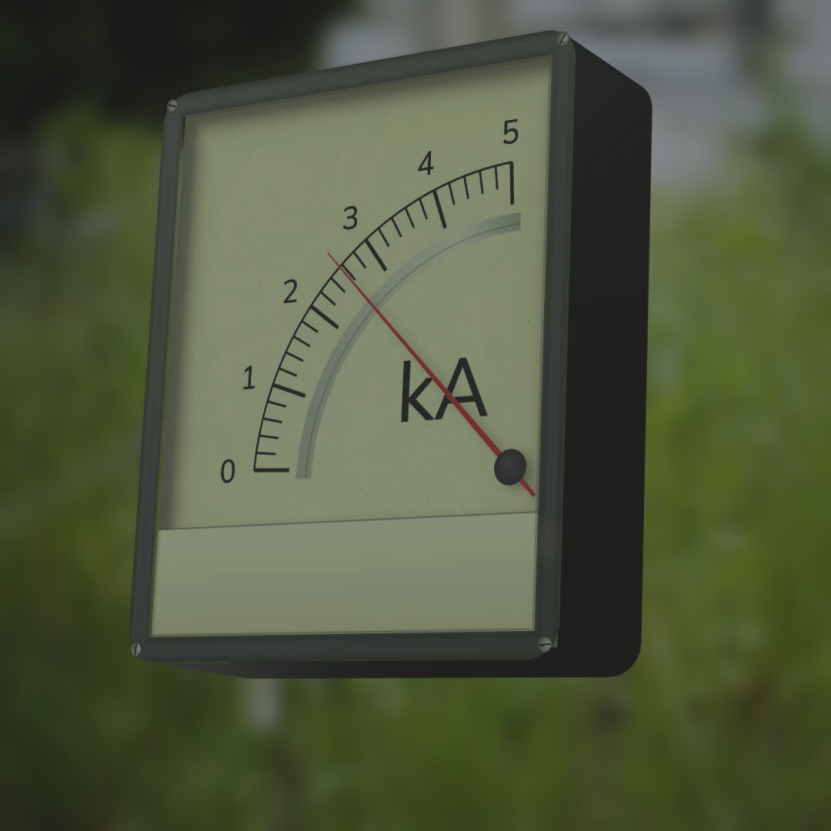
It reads 2.6 kA
